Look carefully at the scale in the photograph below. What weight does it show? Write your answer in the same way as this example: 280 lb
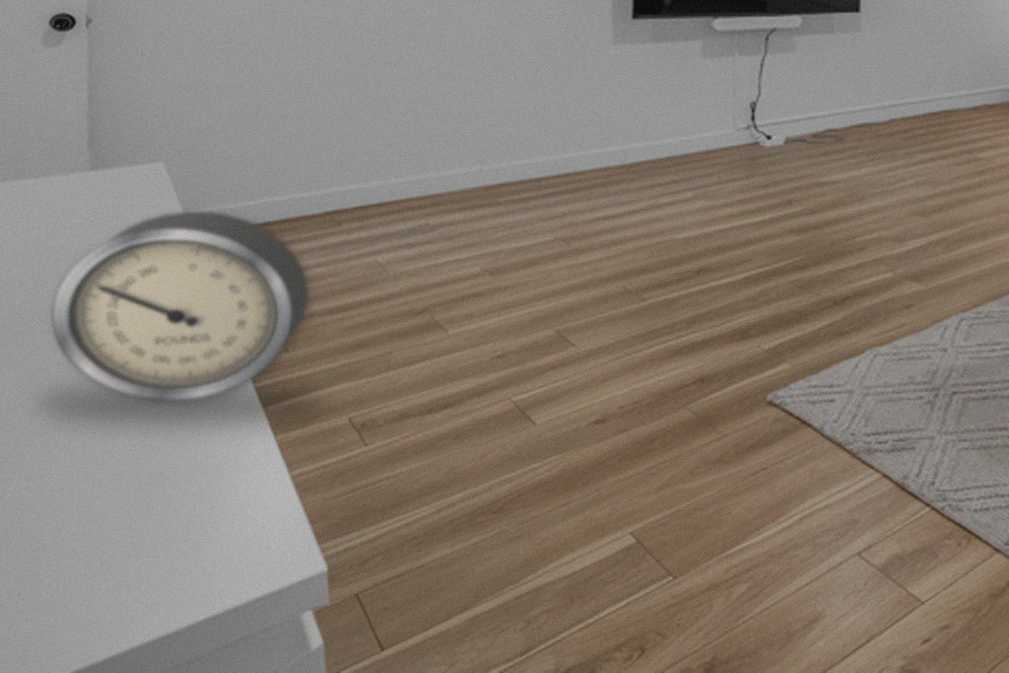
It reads 250 lb
